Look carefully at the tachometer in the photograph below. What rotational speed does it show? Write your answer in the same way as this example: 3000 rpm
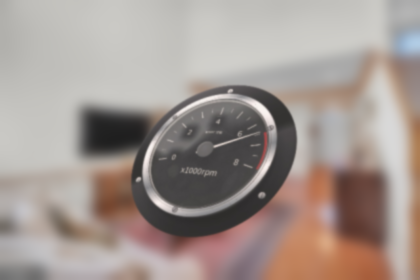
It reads 6500 rpm
